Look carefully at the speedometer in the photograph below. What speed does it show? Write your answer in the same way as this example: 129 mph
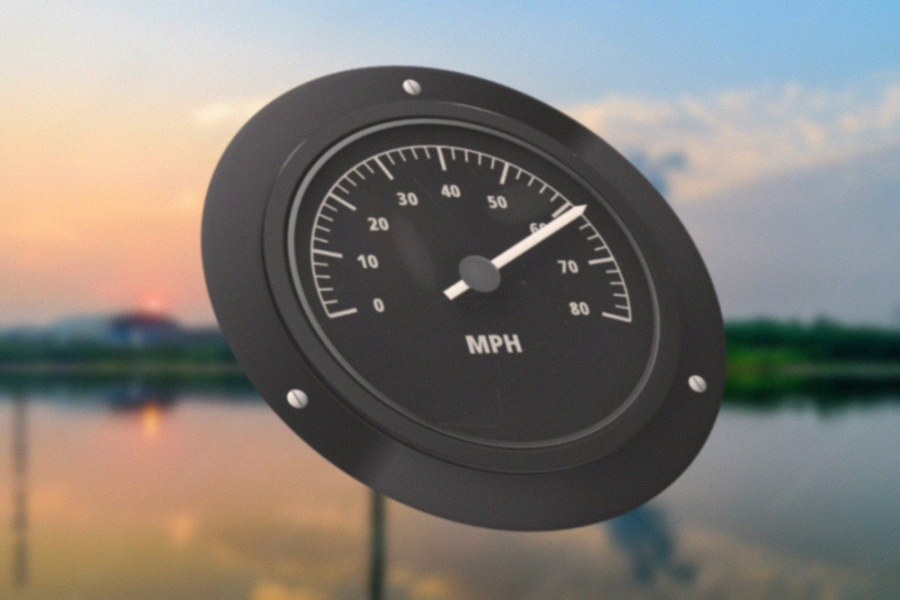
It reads 62 mph
